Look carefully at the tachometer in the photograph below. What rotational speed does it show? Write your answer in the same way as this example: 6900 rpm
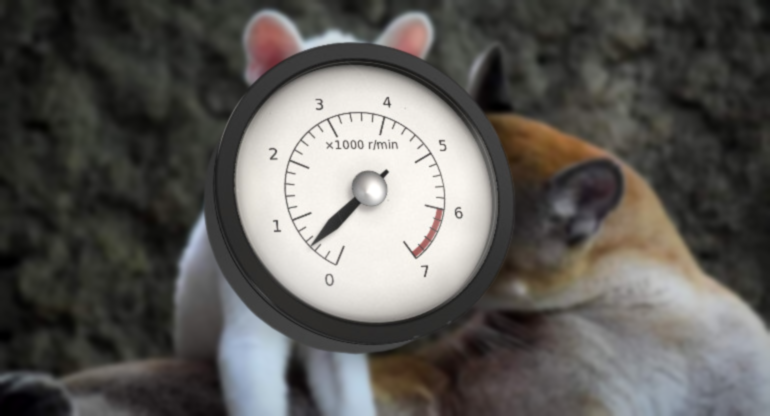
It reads 500 rpm
